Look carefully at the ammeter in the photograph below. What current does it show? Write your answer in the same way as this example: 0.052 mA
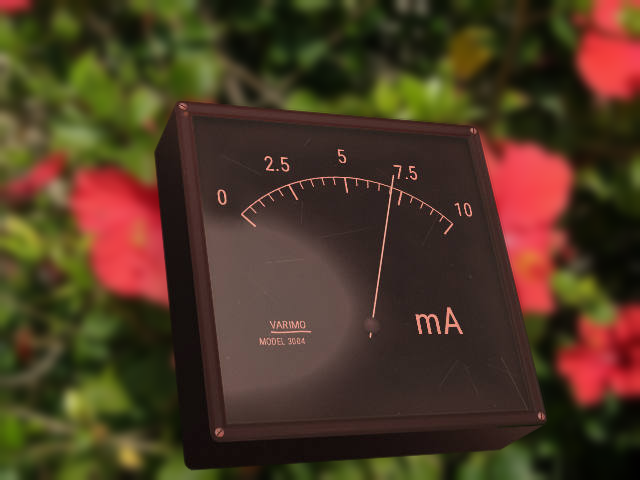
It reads 7 mA
